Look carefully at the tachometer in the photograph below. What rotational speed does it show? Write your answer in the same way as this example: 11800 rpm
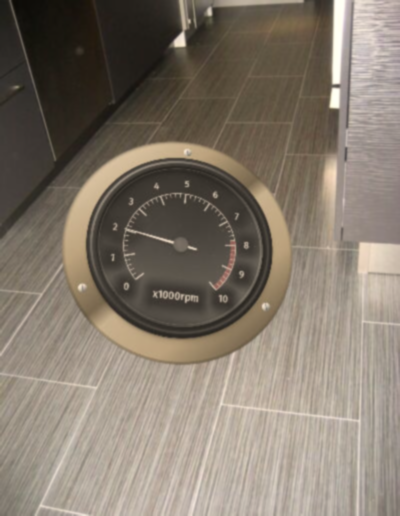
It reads 2000 rpm
